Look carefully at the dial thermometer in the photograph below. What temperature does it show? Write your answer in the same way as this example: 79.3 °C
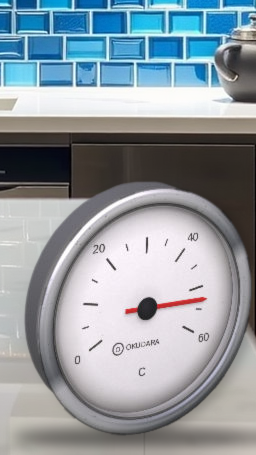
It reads 52.5 °C
